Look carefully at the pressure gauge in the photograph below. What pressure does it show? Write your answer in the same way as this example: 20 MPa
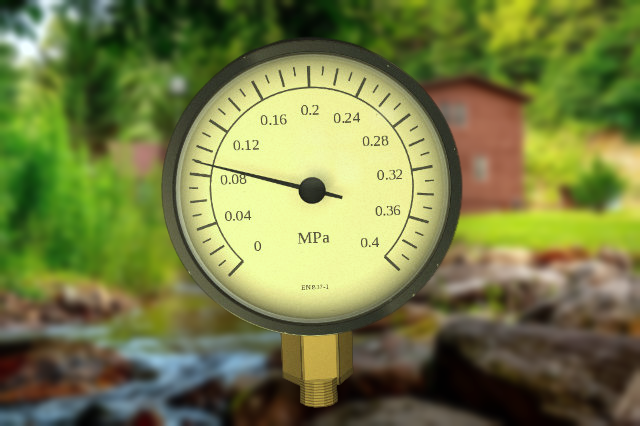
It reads 0.09 MPa
